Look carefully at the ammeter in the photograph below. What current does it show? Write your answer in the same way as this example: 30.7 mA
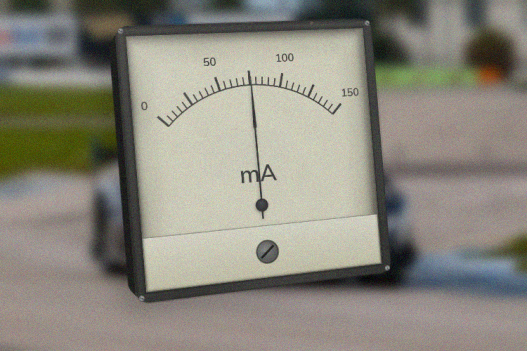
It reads 75 mA
